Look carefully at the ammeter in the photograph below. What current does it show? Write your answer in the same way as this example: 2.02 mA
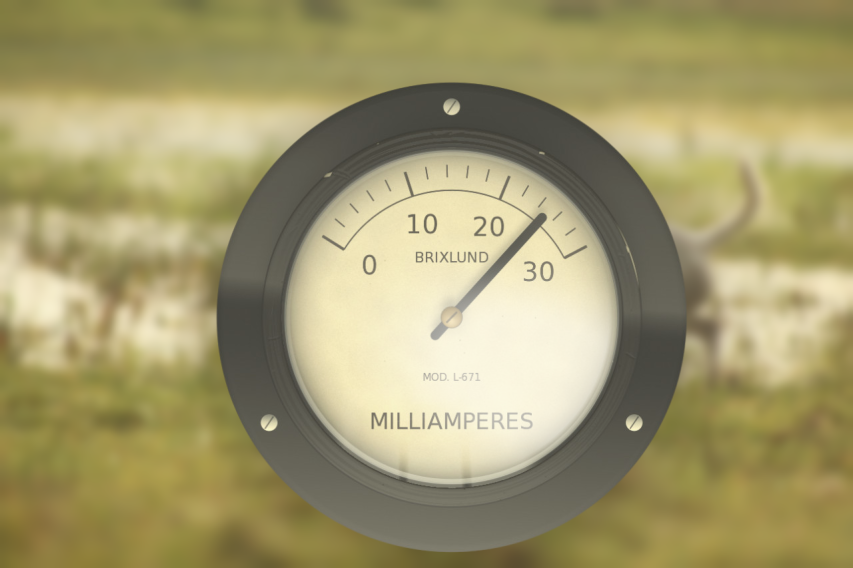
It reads 25 mA
